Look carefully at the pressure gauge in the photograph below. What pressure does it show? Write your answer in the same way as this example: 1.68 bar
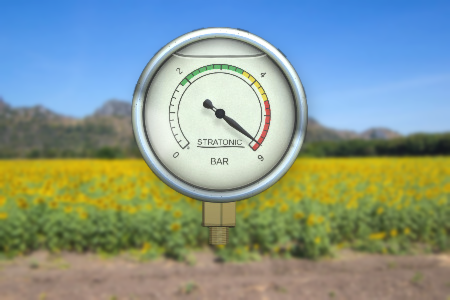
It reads 5.8 bar
